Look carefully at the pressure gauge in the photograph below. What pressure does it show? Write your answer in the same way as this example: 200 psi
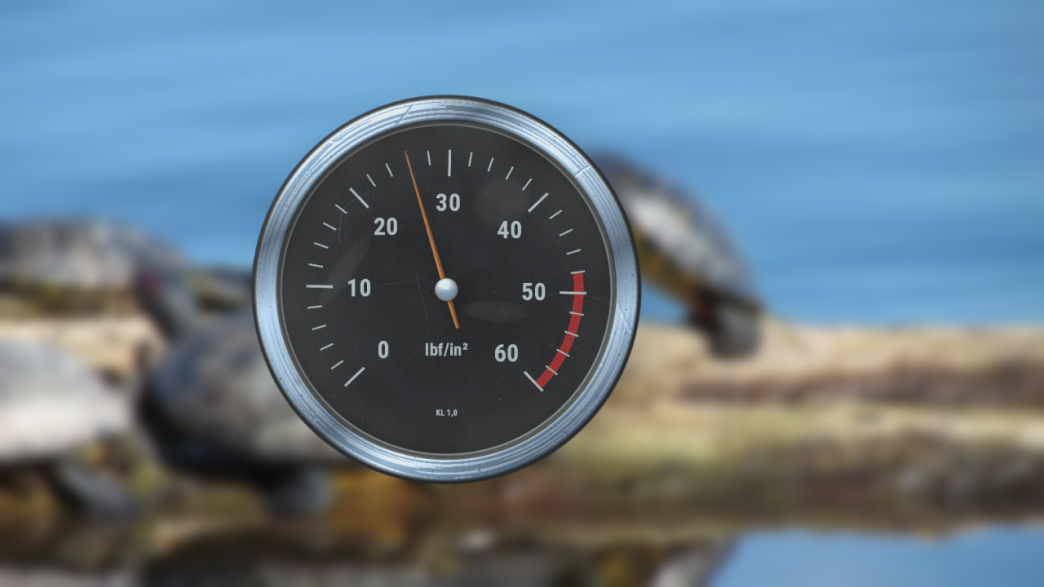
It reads 26 psi
